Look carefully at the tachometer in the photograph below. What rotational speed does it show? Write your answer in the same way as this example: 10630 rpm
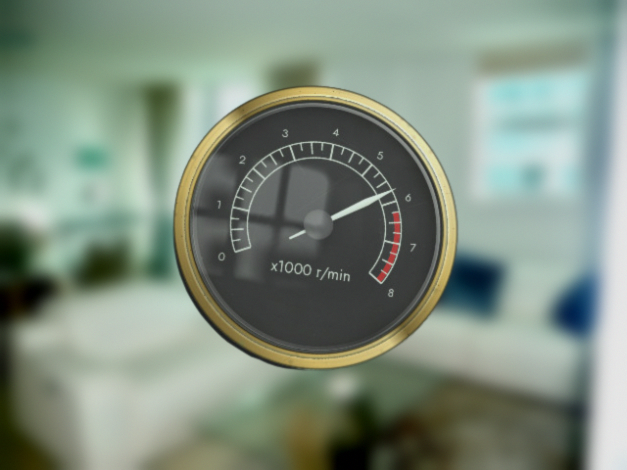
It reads 5750 rpm
